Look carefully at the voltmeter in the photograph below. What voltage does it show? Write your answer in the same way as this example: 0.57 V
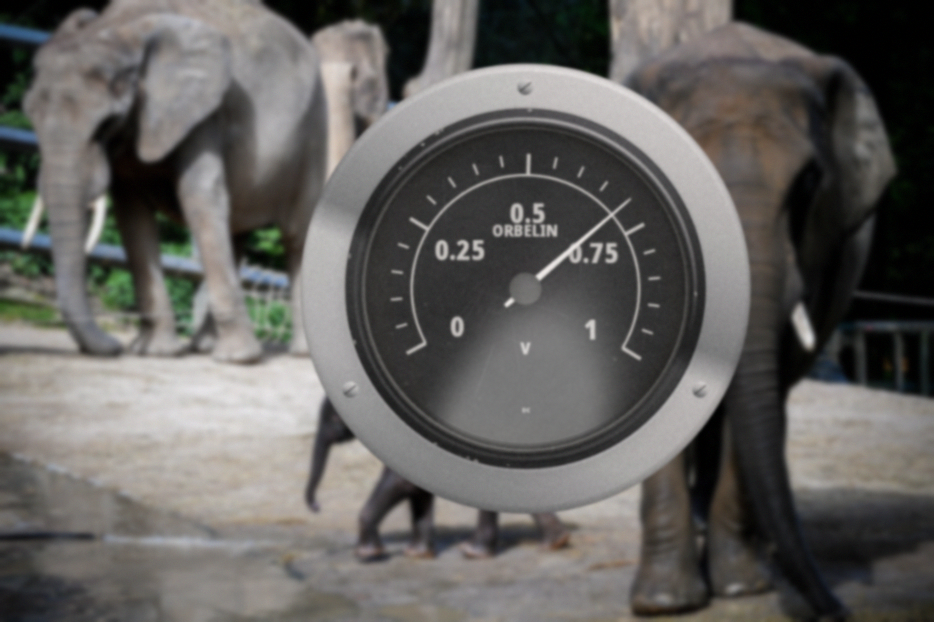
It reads 0.7 V
